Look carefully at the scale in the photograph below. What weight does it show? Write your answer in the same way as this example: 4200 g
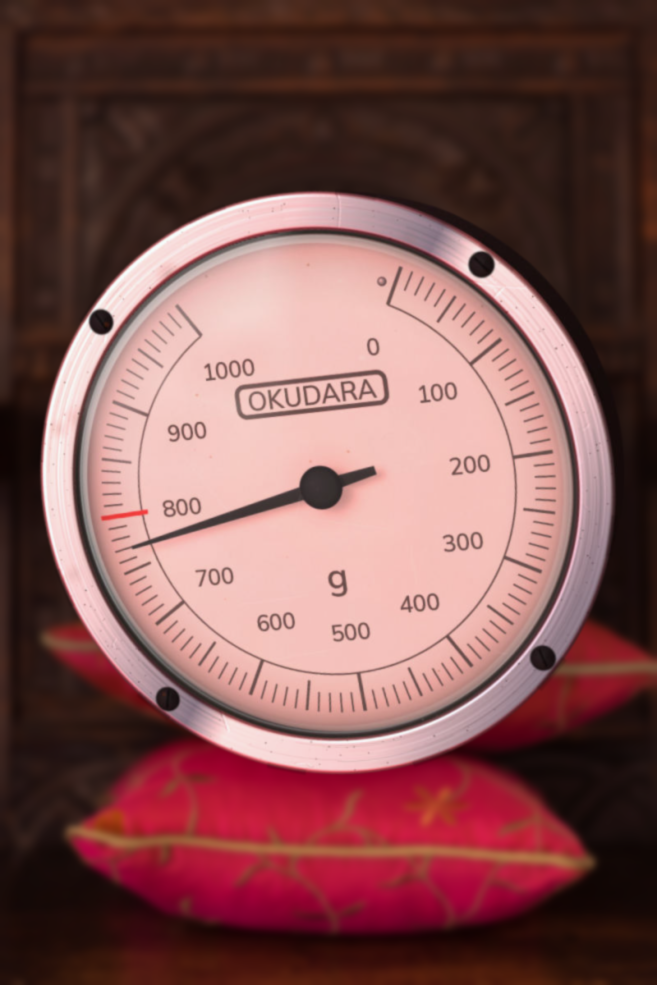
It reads 770 g
